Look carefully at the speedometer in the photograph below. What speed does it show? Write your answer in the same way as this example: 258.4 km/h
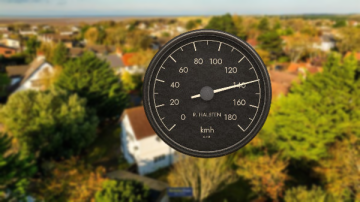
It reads 140 km/h
